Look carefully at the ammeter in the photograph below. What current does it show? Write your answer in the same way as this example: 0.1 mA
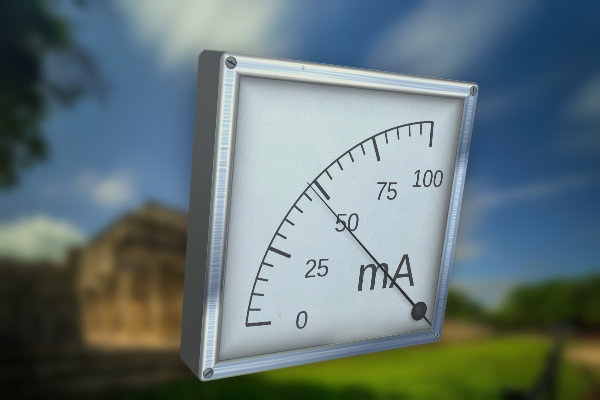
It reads 47.5 mA
